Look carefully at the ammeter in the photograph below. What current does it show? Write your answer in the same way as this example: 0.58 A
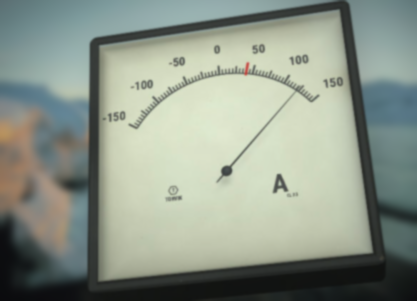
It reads 125 A
